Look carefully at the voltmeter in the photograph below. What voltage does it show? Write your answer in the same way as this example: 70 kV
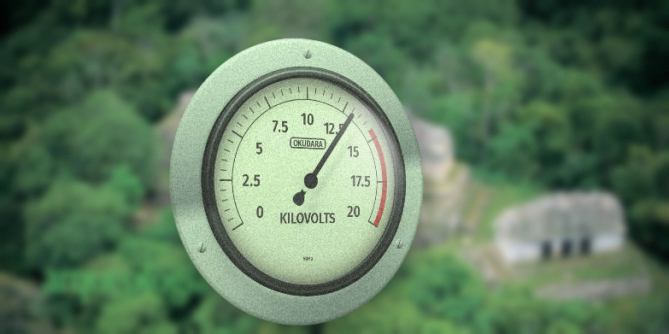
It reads 13 kV
